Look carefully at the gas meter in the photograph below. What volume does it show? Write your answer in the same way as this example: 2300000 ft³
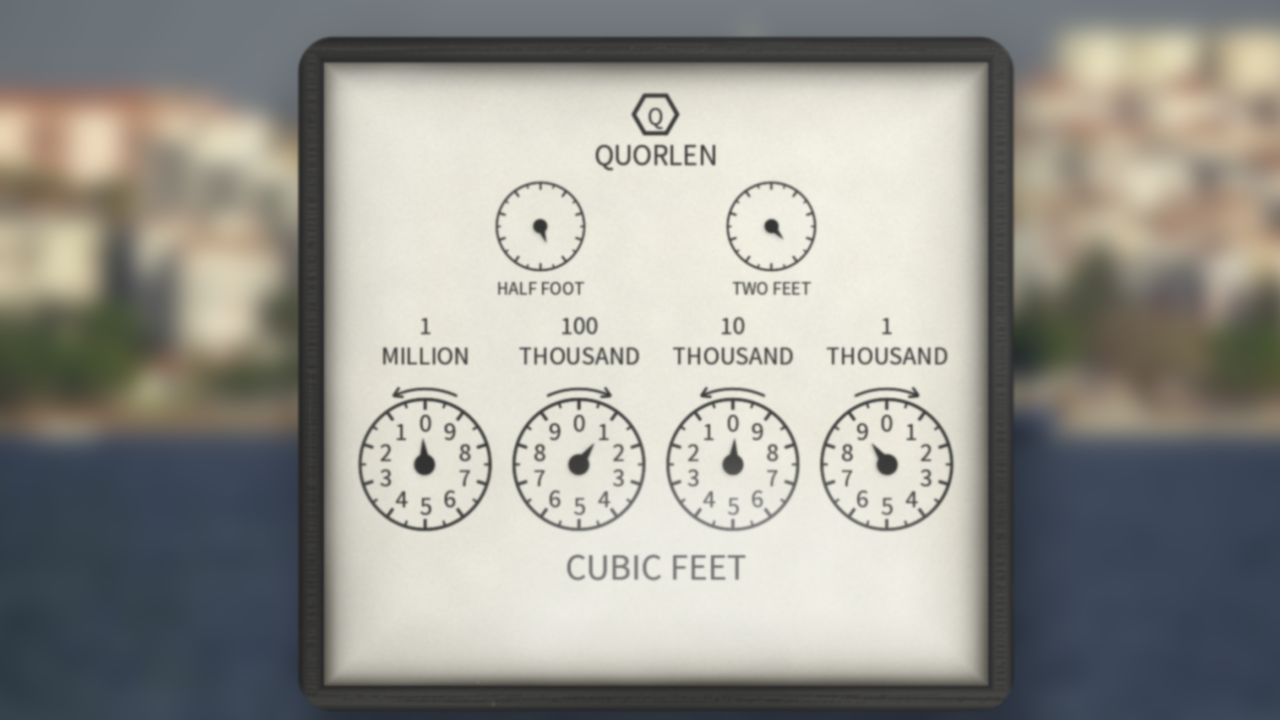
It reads 9900 ft³
